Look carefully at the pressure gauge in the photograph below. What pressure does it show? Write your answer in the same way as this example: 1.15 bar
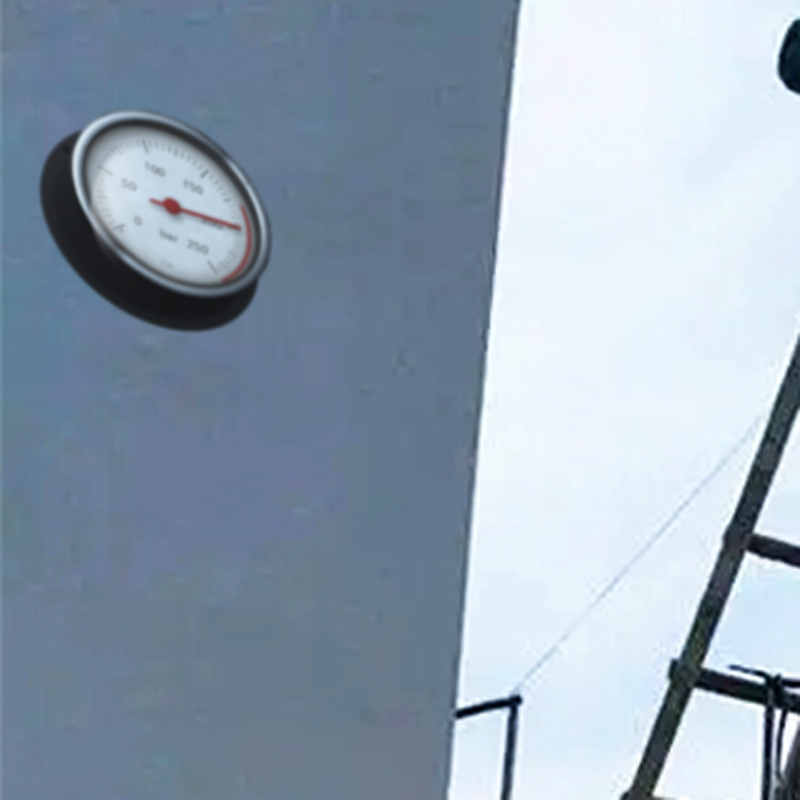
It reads 200 bar
